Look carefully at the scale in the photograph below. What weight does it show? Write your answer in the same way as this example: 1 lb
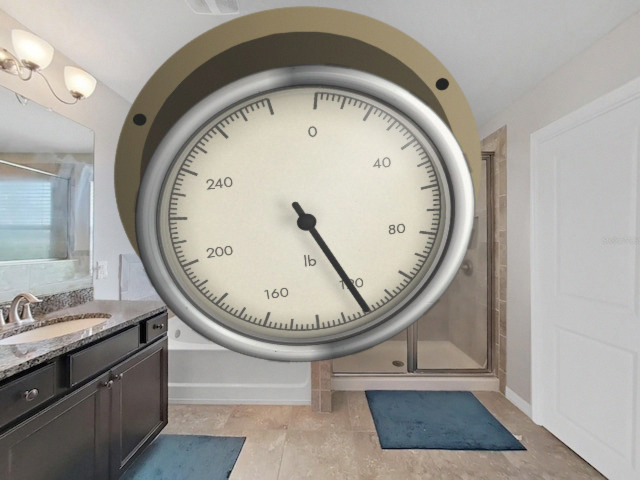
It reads 120 lb
